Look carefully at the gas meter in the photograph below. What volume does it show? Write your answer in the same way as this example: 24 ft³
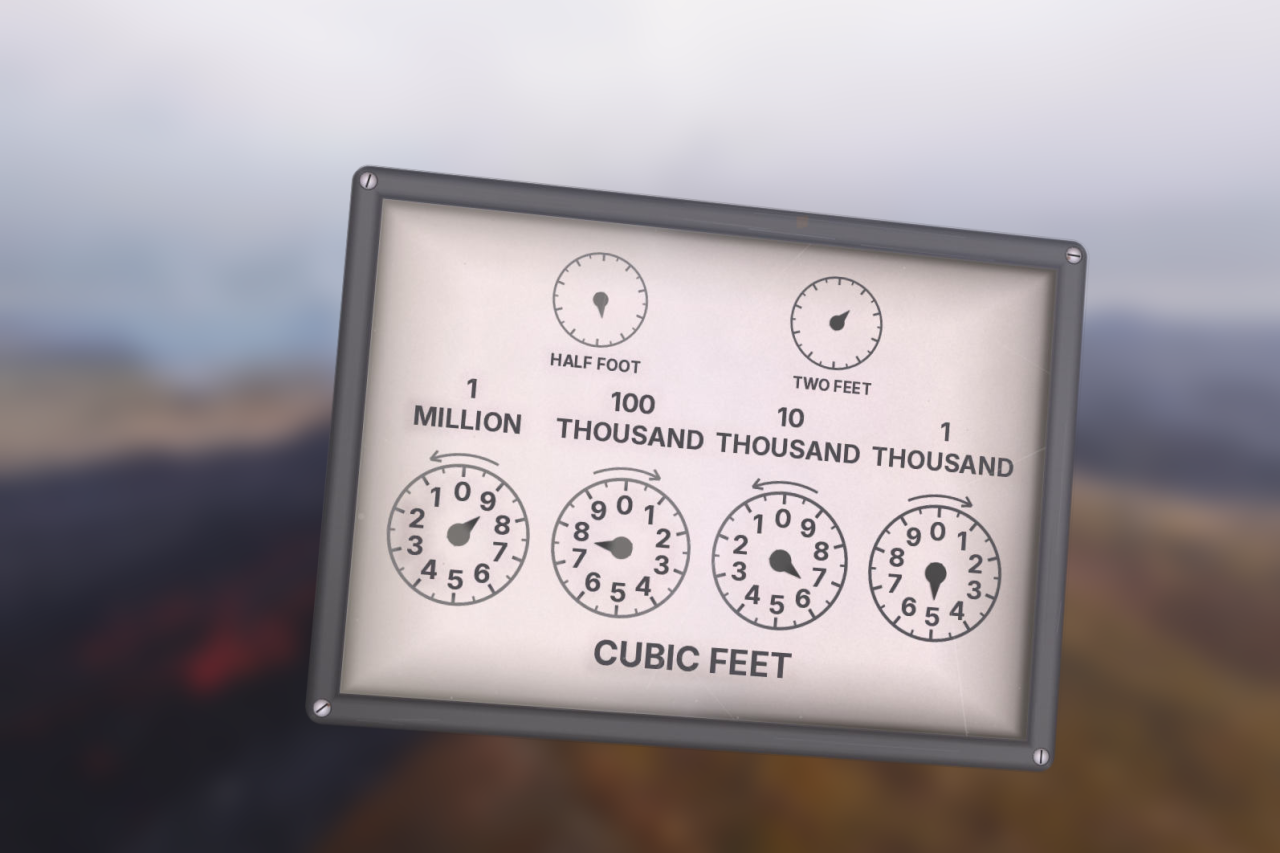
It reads 876500 ft³
